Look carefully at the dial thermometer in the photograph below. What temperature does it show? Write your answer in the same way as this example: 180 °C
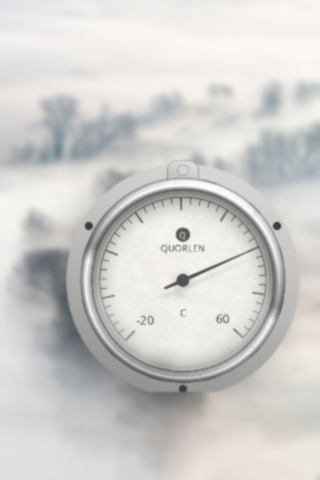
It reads 40 °C
